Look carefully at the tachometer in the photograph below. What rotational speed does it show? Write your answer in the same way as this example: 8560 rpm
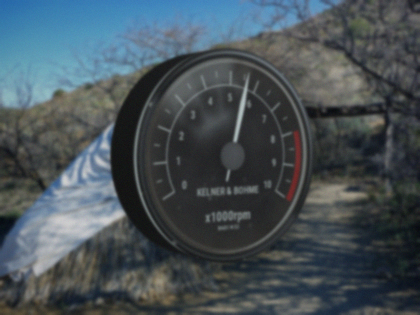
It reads 5500 rpm
